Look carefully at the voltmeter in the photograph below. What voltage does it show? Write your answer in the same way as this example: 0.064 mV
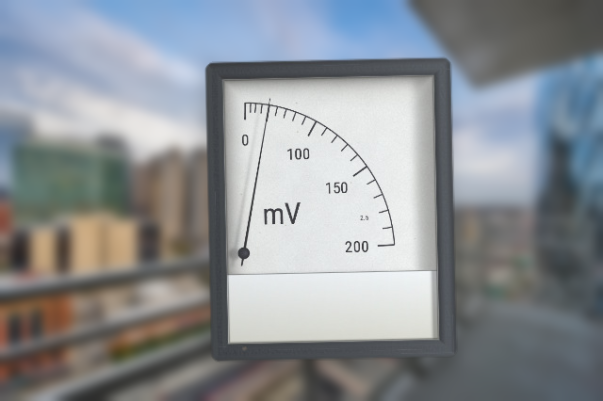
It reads 50 mV
